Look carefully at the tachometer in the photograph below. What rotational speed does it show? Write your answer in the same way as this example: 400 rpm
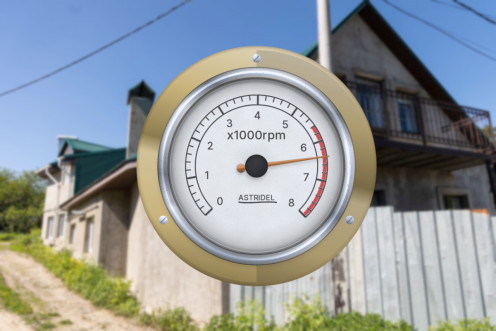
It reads 6400 rpm
